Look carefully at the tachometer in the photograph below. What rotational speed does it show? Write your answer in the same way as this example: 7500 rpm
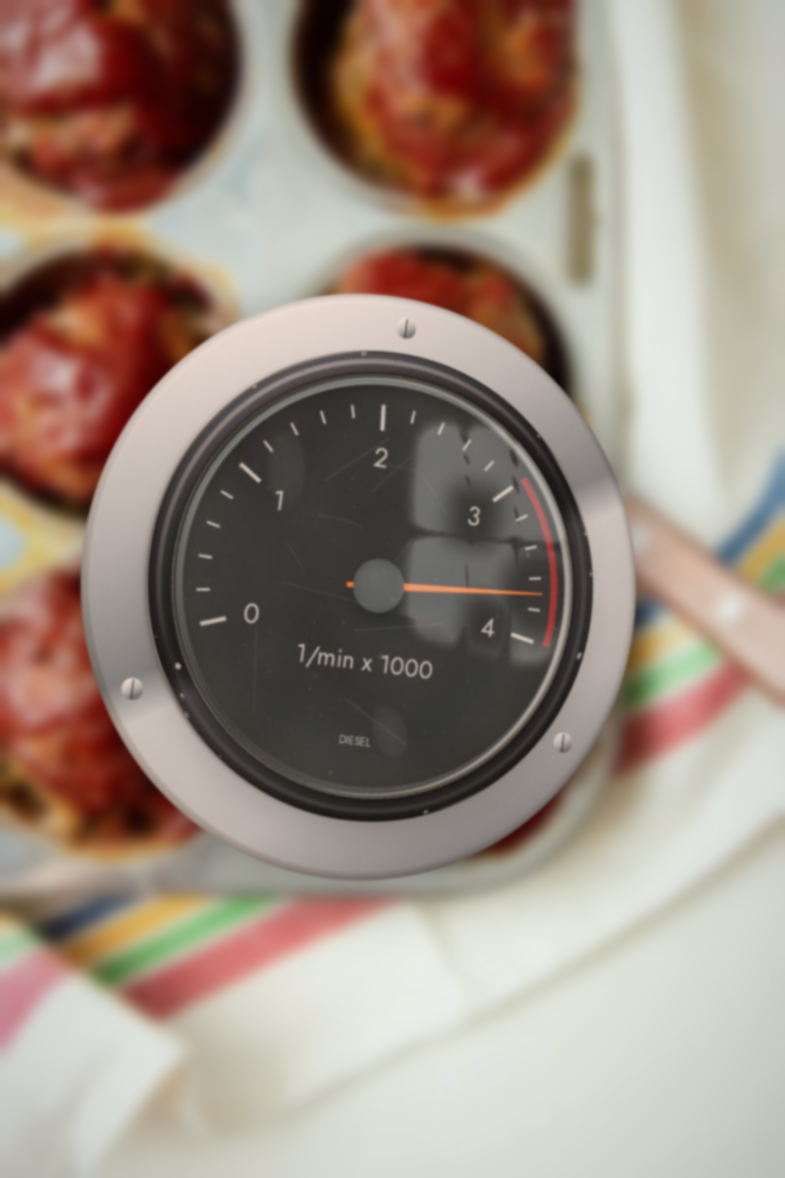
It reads 3700 rpm
